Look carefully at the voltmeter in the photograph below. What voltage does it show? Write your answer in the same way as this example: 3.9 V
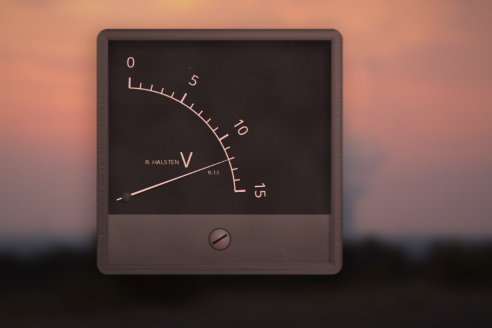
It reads 12 V
